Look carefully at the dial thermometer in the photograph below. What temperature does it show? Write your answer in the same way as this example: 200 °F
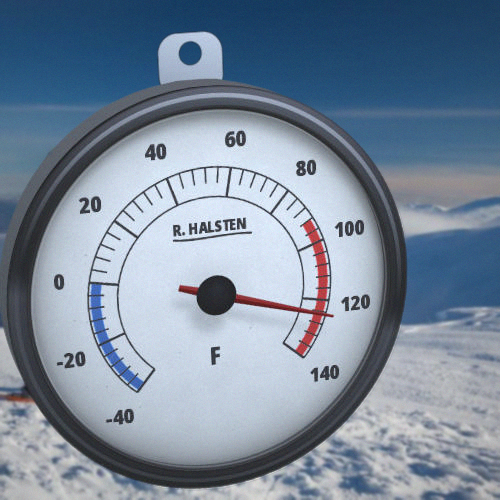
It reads 124 °F
